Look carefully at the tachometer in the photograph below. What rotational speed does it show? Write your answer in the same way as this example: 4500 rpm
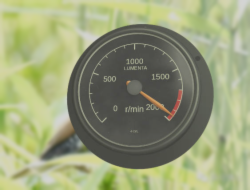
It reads 1950 rpm
